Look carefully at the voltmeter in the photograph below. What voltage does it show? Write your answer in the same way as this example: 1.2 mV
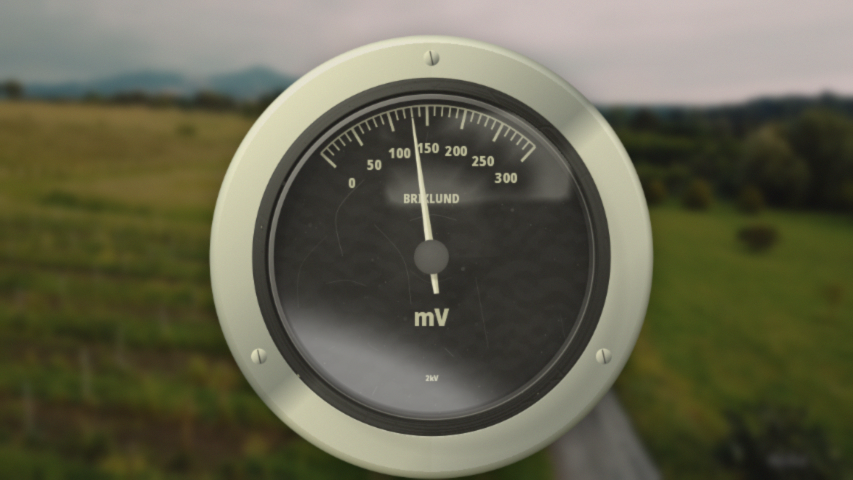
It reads 130 mV
